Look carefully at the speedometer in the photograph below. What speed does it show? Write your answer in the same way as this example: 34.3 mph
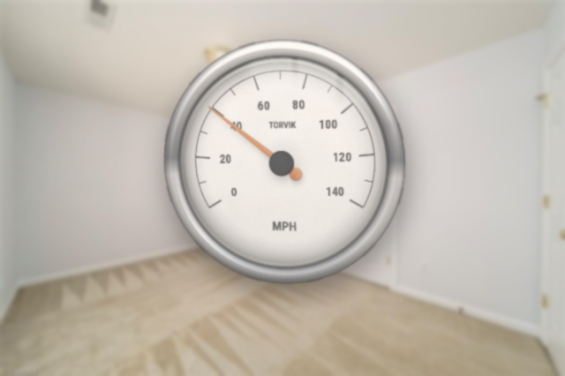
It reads 40 mph
